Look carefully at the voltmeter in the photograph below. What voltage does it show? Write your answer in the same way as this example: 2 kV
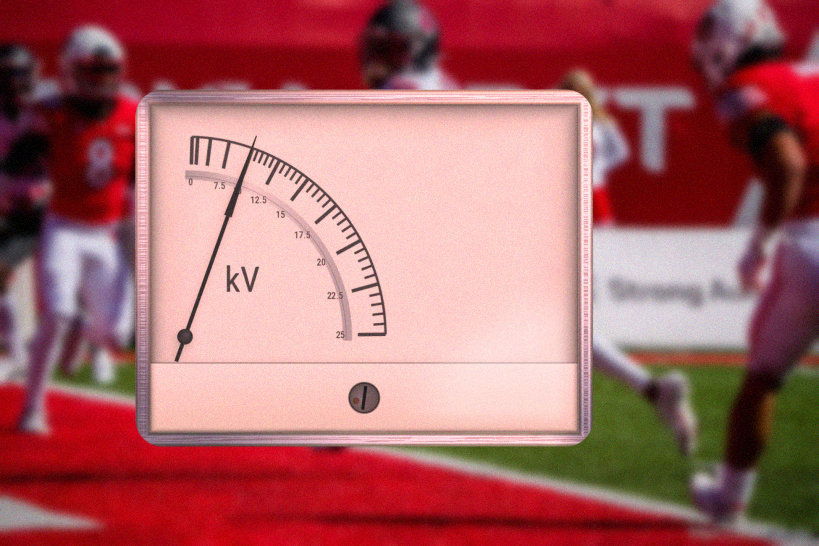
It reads 10 kV
